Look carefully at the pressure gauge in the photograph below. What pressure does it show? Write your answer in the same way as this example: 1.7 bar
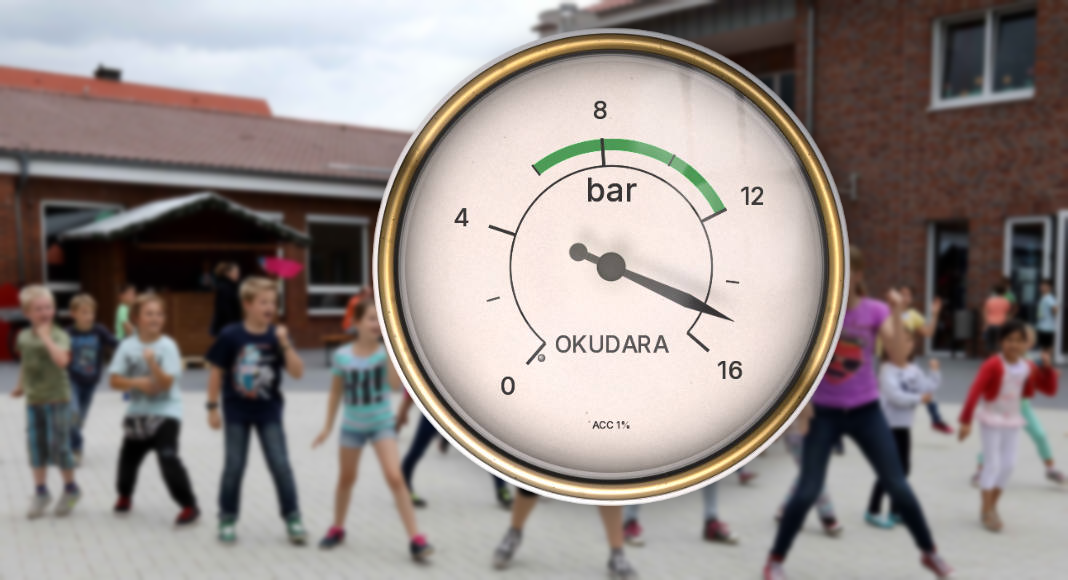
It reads 15 bar
